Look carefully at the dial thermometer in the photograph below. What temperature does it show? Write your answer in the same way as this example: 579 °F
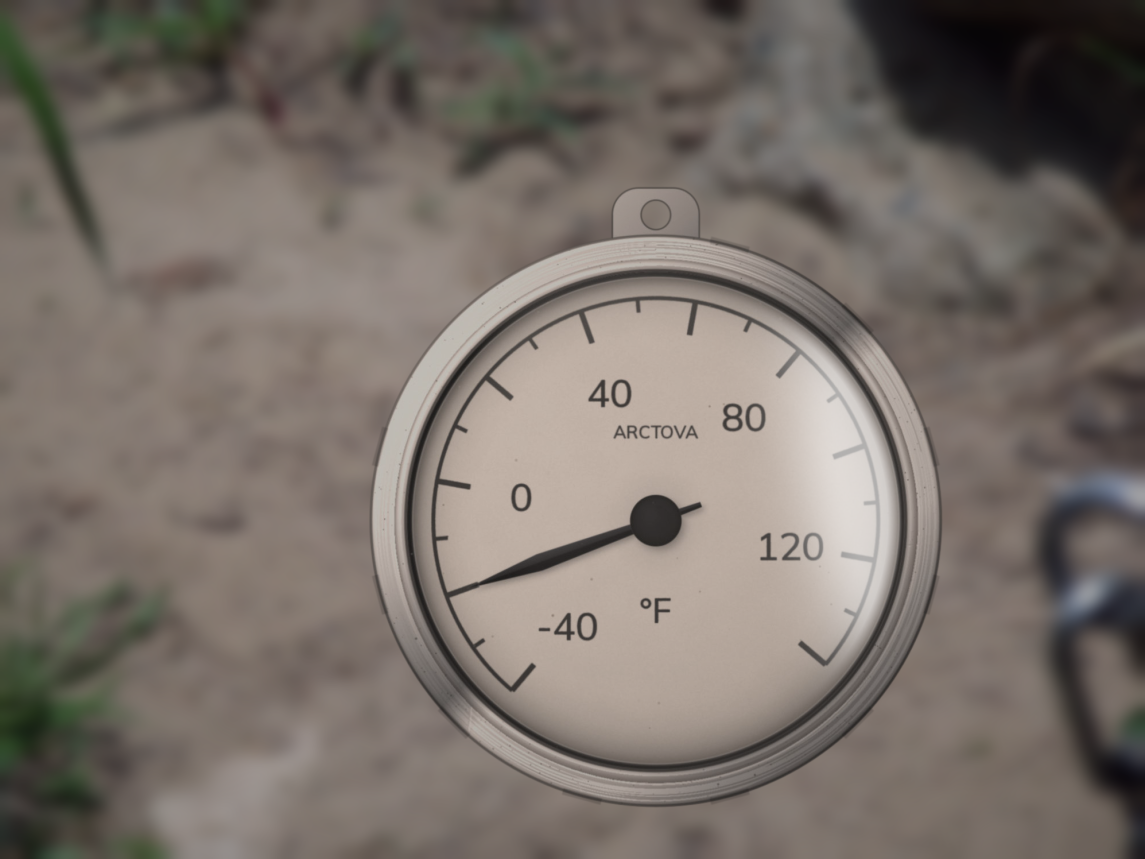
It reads -20 °F
